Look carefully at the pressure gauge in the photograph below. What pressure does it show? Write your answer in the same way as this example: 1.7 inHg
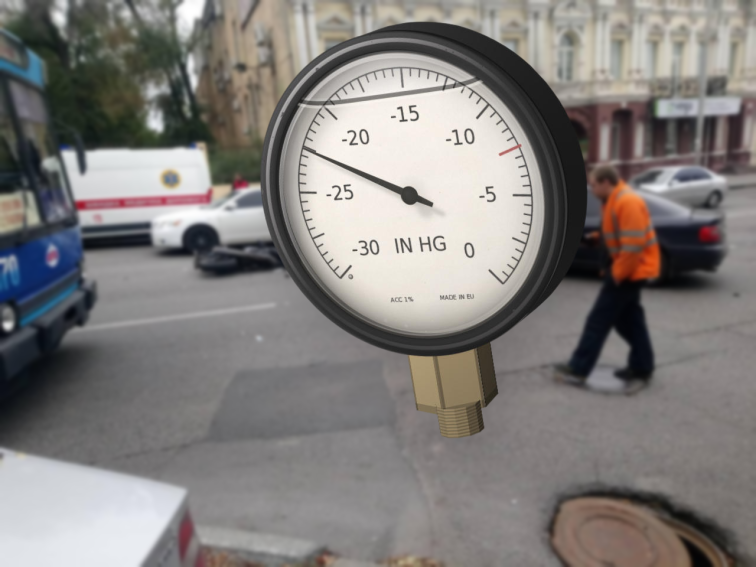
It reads -22.5 inHg
